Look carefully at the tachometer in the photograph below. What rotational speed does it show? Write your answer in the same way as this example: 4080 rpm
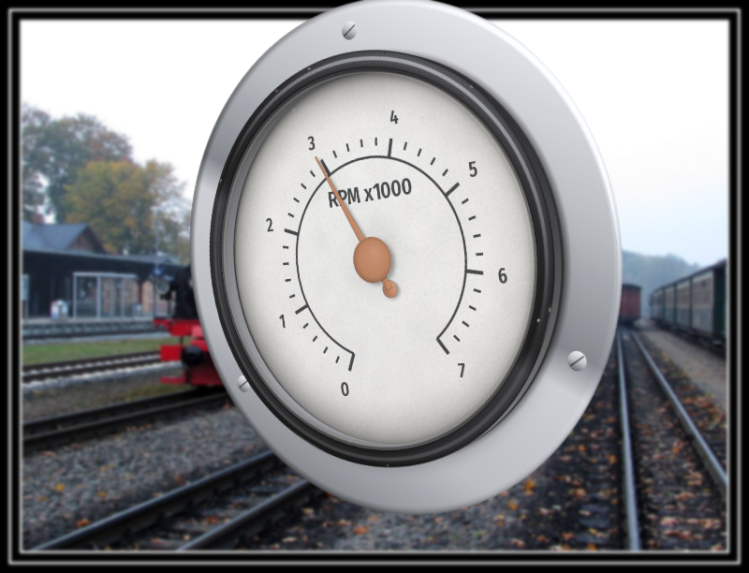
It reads 3000 rpm
